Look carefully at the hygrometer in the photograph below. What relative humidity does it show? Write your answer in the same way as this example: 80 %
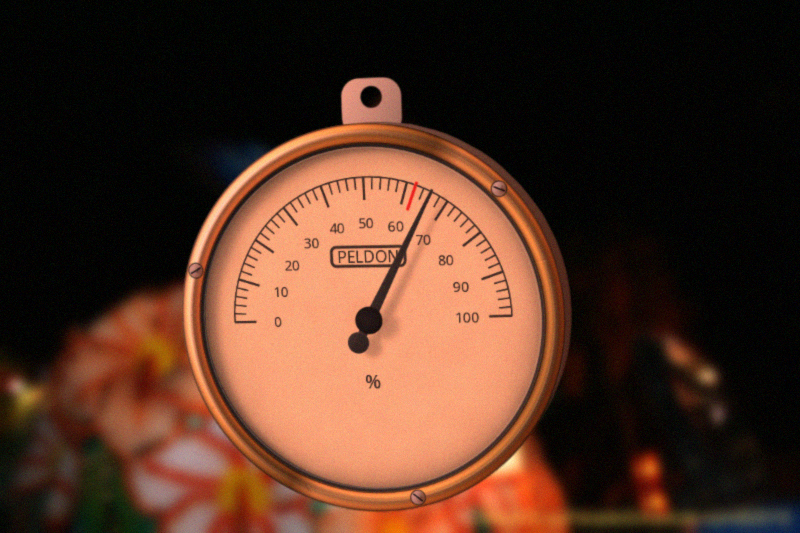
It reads 66 %
